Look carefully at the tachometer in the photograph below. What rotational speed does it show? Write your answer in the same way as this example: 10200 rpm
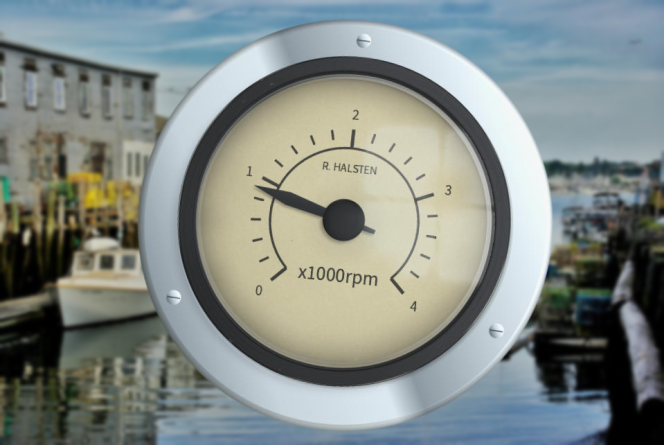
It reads 900 rpm
